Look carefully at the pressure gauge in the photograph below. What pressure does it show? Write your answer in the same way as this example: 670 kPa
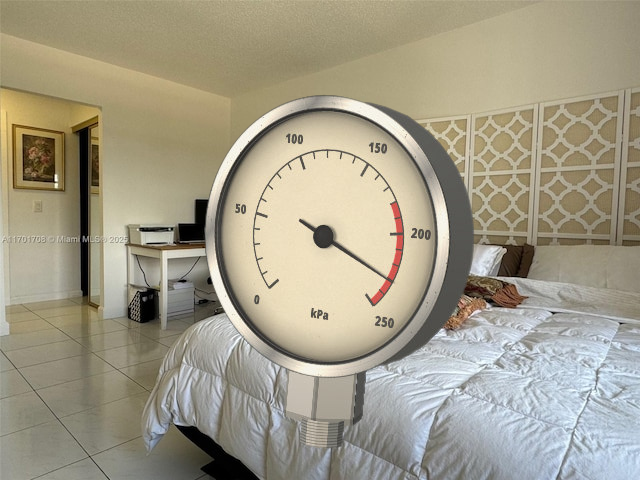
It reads 230 kPa
